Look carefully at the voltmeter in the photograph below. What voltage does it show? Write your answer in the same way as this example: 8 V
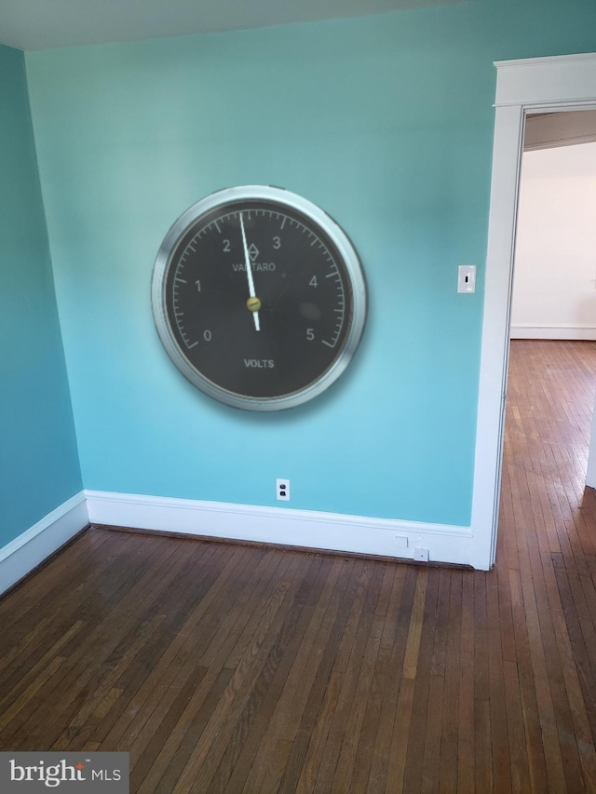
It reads 2.4 V
